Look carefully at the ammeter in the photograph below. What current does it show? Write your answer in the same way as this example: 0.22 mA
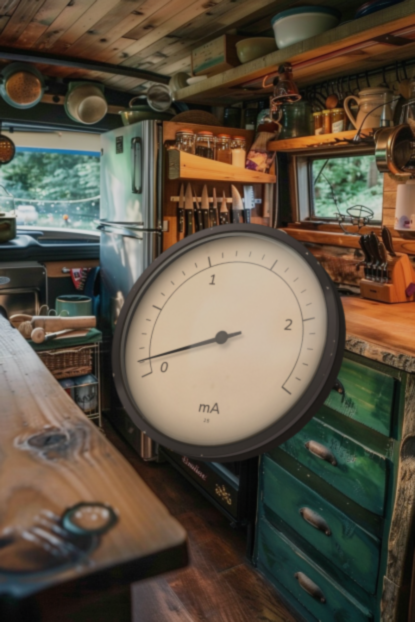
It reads 0.1 mA
